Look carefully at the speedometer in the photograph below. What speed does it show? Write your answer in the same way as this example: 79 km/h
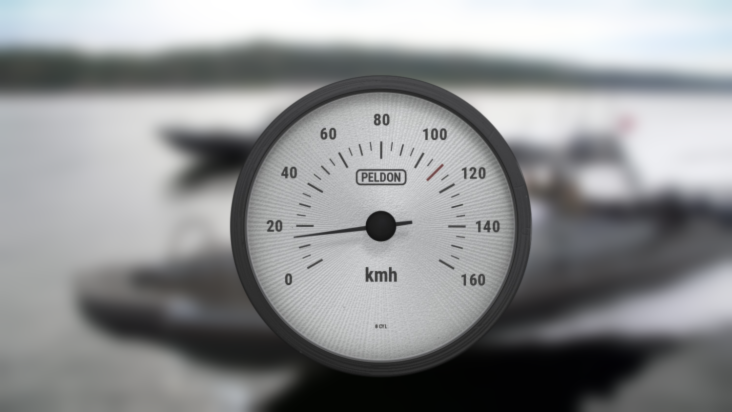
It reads 15 km/h
